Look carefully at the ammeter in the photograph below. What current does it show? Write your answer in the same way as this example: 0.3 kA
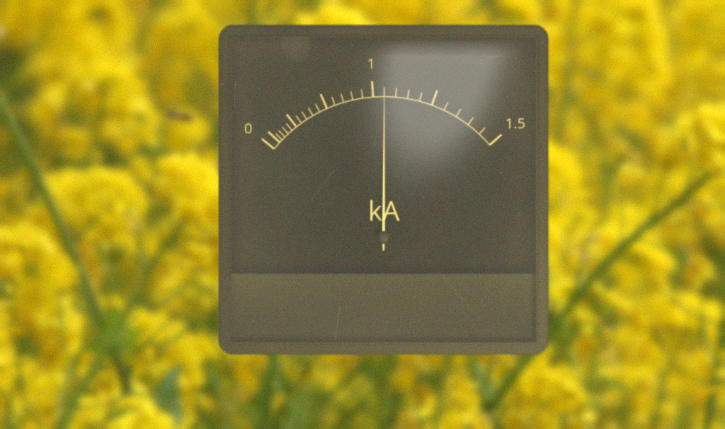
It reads 1.05 kA
